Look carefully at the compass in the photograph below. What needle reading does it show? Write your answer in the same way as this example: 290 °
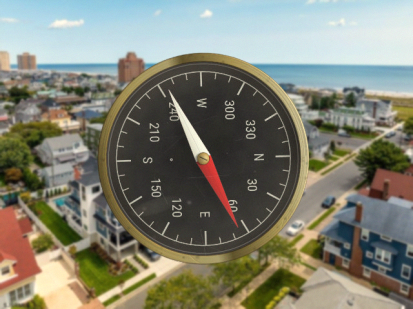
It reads 65 °
